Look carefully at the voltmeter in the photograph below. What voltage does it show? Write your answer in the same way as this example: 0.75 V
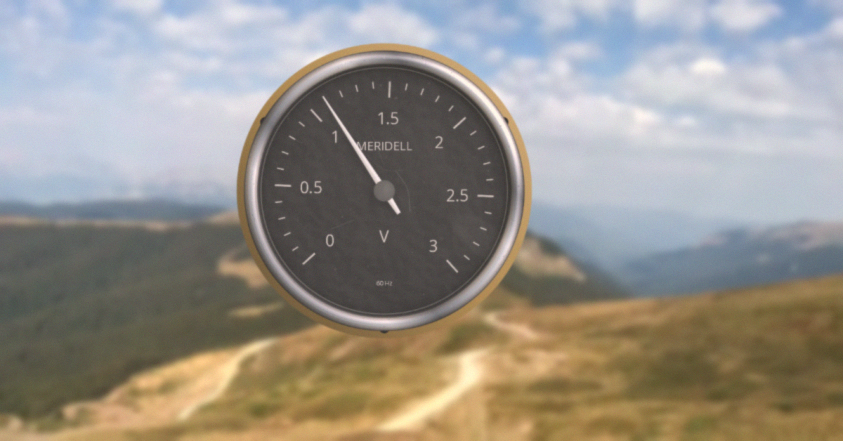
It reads 1.1 V
